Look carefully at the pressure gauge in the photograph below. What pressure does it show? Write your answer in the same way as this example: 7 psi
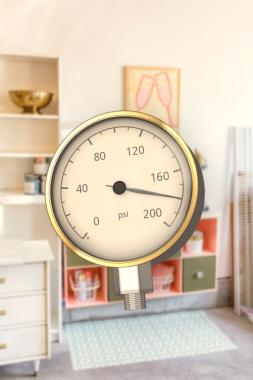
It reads 180 psi
